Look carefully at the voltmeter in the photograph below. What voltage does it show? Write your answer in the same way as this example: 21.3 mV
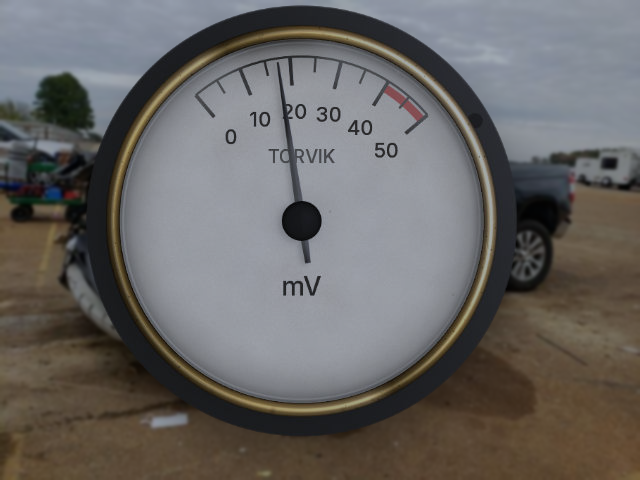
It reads 17.5 mV
